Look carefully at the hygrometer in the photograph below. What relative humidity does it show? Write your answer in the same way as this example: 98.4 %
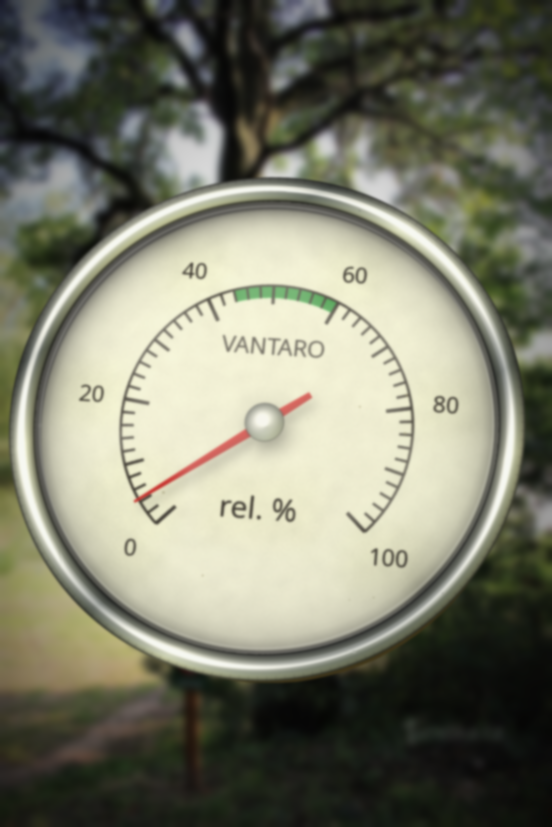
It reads 4 %
